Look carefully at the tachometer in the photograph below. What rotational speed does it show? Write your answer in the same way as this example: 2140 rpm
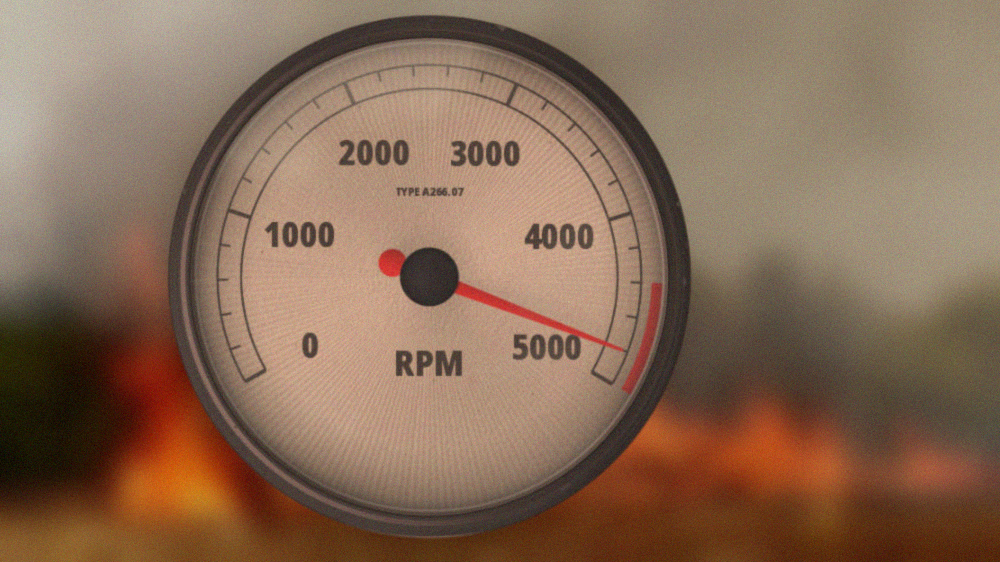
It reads 4800 rpm
